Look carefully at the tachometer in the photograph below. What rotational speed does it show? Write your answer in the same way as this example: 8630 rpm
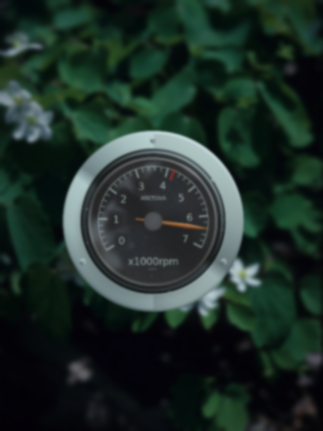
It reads 6400 rpm
